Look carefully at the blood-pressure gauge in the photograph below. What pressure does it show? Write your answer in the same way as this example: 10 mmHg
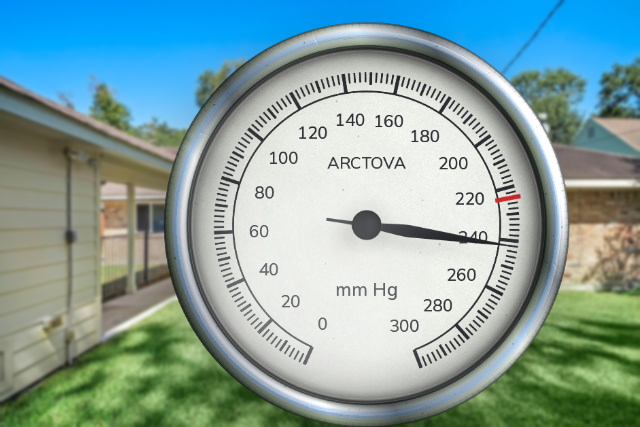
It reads 242 mmHg
